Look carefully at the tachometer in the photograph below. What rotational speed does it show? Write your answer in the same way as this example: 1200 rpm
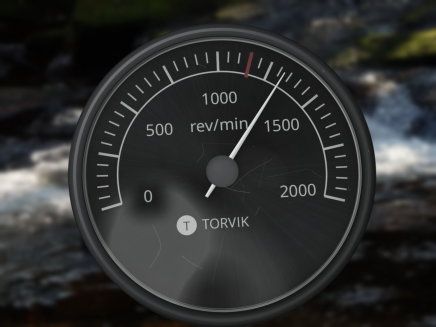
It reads 1325 rpm
